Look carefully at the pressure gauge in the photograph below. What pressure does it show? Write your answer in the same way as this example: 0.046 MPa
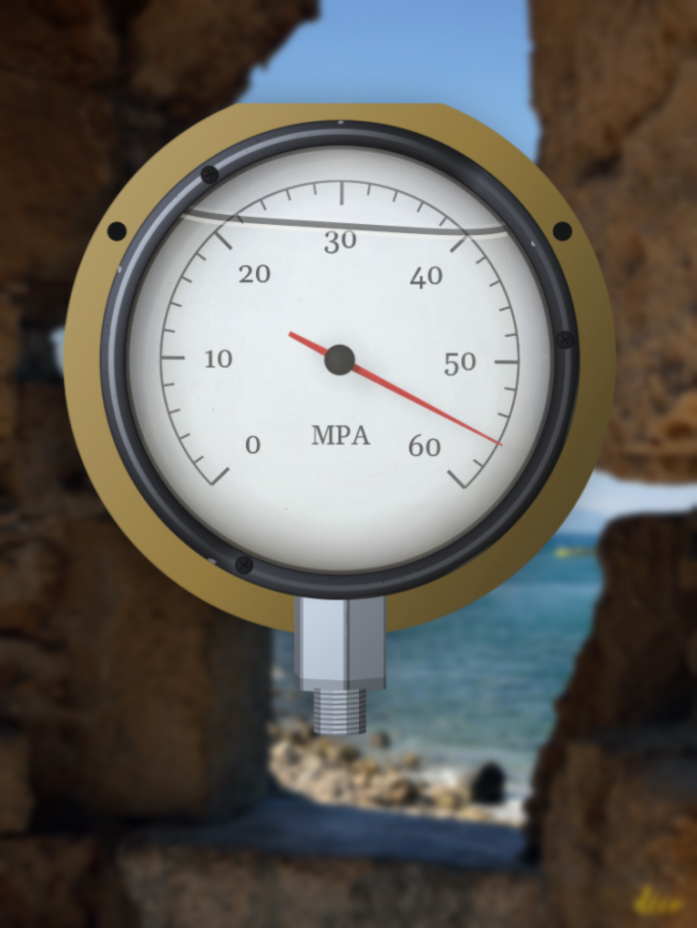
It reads 56 MPa
